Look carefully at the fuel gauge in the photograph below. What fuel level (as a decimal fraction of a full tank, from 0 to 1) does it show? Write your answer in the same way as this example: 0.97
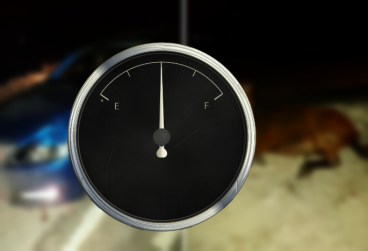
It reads 0.5
